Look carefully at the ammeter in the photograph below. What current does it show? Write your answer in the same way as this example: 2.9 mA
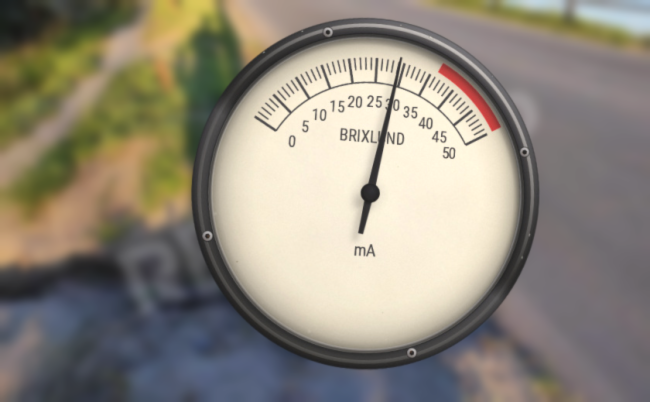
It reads 29 mA
